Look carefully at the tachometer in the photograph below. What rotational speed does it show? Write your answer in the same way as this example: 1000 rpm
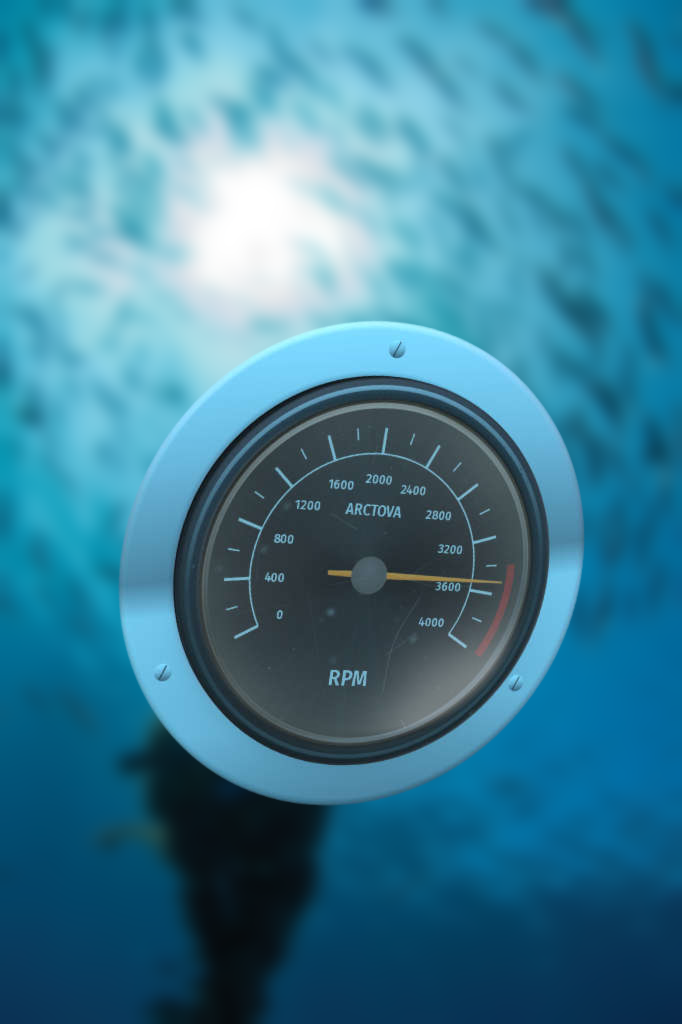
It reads 3500 rpm
